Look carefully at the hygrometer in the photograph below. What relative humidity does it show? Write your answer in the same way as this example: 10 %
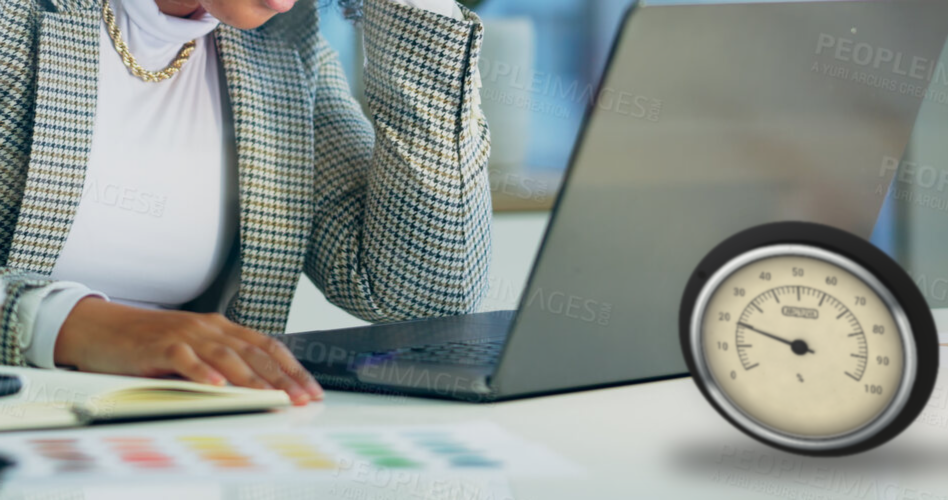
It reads 20 %
